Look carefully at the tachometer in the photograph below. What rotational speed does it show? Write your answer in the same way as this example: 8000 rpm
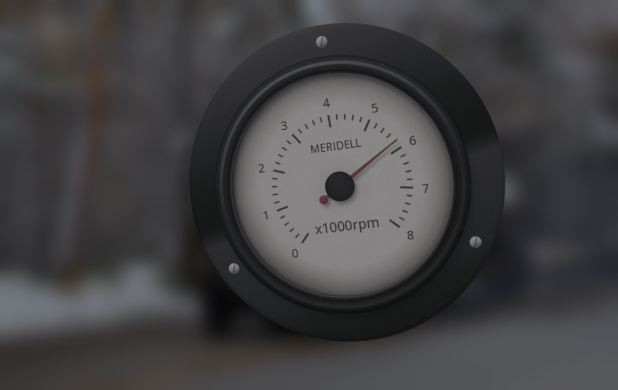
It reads 5800 rpm
